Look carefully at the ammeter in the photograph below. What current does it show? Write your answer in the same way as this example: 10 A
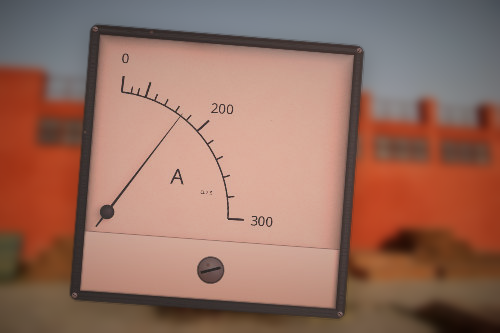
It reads 170 A
